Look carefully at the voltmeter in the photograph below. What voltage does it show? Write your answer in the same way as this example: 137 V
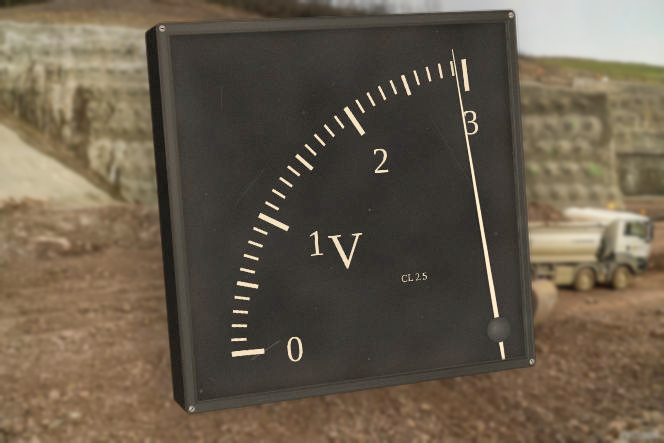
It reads 2.9 V
